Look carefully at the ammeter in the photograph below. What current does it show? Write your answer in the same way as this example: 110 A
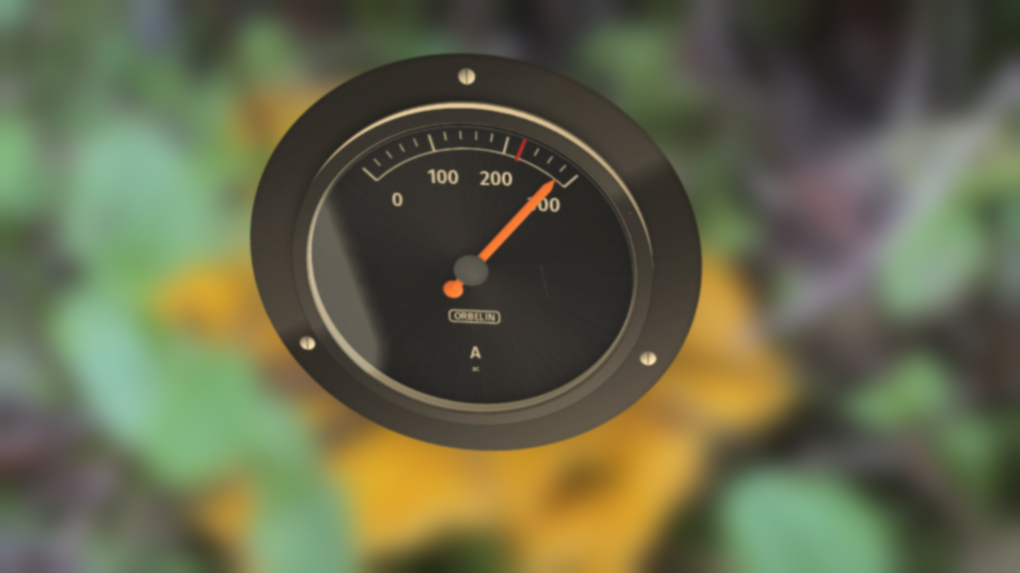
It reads 280 A
